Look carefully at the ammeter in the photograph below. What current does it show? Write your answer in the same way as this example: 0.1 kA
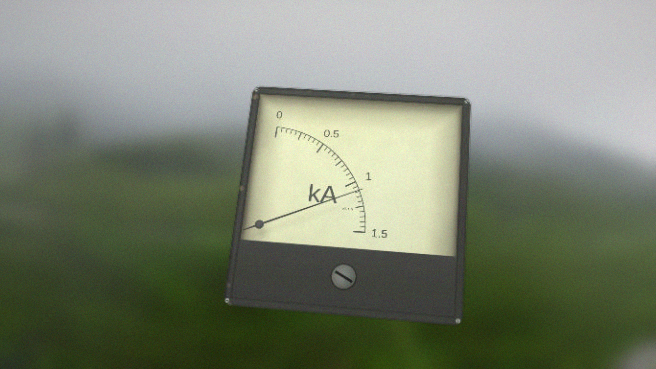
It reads 1.1 kA
